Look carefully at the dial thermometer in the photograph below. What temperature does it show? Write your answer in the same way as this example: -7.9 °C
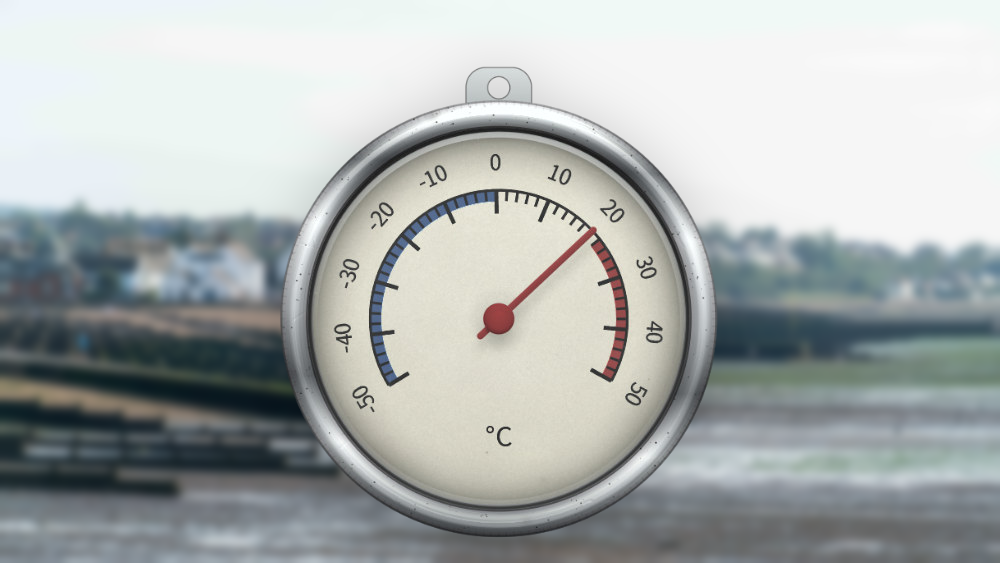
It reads 20 °C
